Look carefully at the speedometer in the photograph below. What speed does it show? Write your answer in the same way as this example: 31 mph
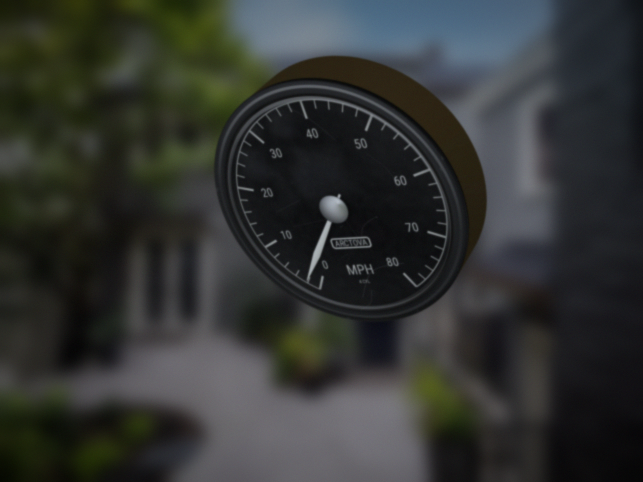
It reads 2 mph
